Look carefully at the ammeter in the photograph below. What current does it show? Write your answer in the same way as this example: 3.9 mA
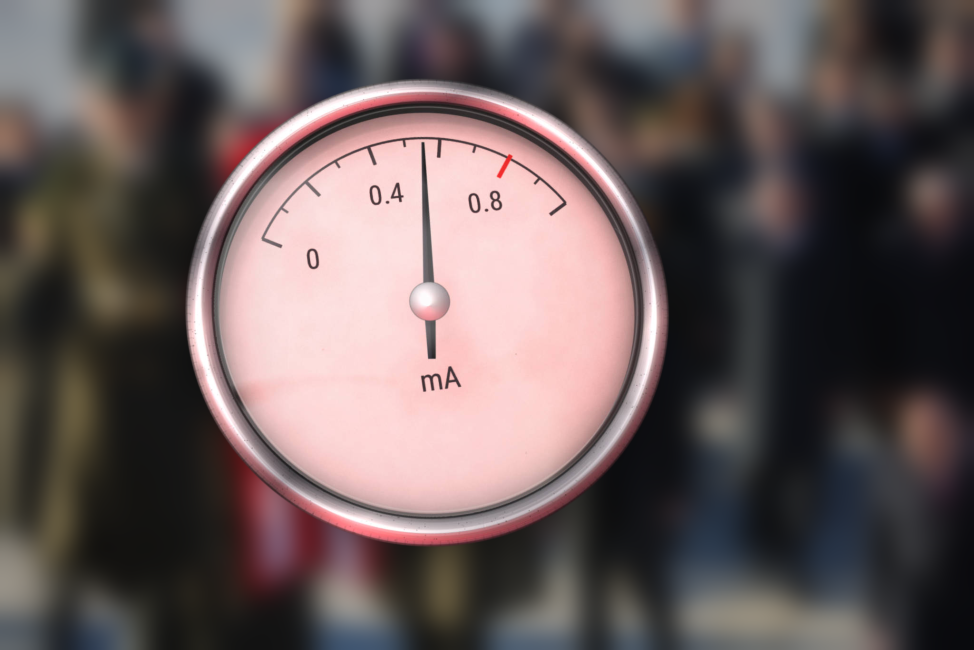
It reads 0.55 mA
